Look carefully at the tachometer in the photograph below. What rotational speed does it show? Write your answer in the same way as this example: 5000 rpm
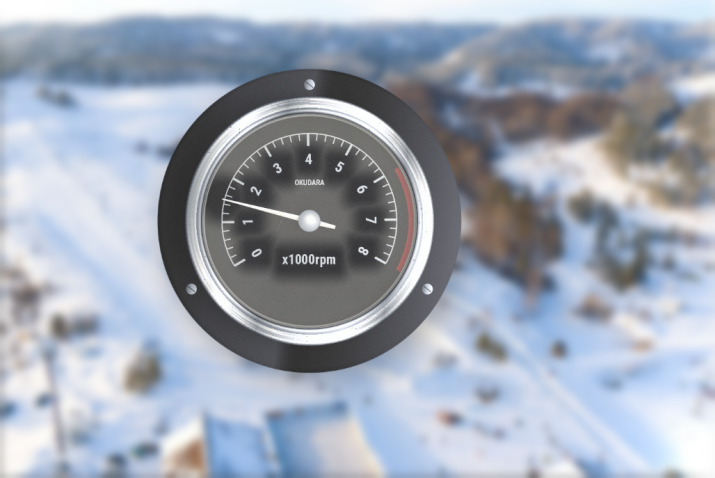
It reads 1500 rpm
